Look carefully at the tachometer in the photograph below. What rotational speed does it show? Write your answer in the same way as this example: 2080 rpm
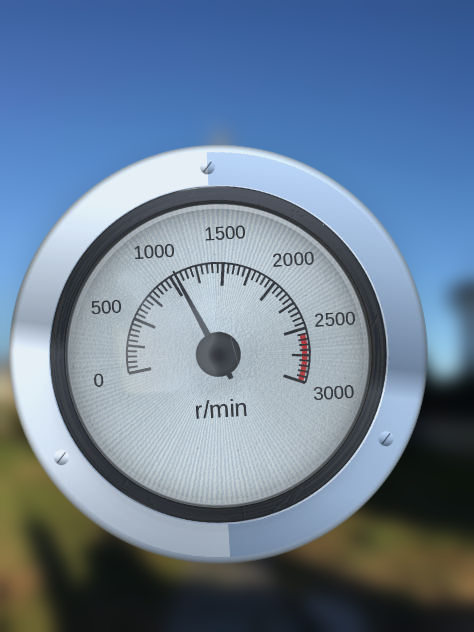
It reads 1050 rpm
